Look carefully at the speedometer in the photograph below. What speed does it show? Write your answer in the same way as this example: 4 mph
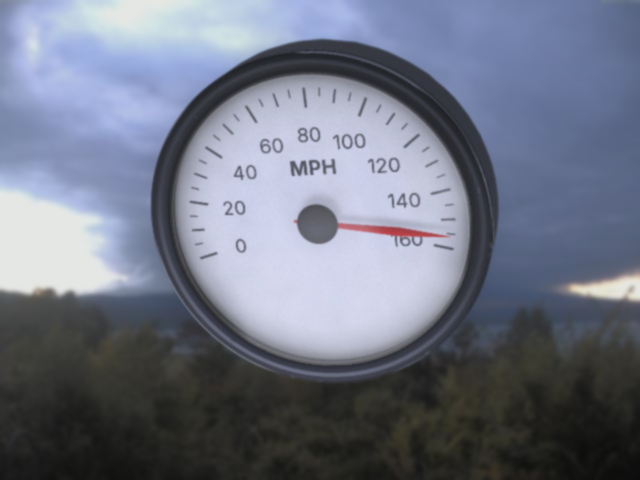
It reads 155 mph
